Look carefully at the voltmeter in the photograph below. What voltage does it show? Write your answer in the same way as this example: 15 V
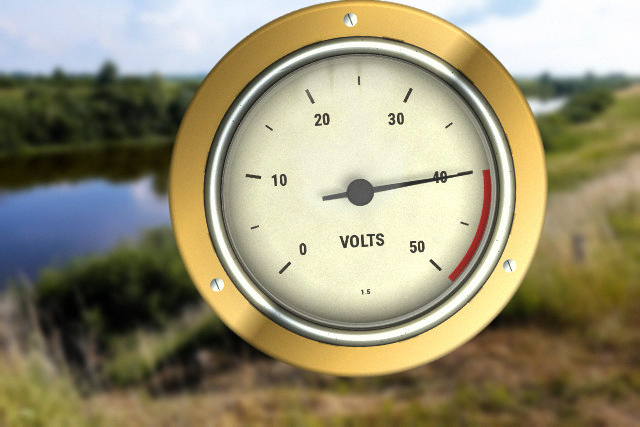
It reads 40 V
